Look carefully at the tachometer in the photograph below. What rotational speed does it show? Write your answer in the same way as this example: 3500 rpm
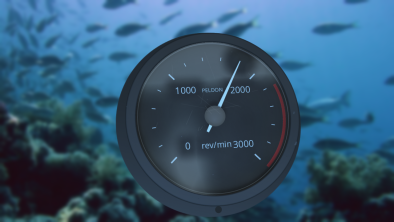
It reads 1800 rpm
